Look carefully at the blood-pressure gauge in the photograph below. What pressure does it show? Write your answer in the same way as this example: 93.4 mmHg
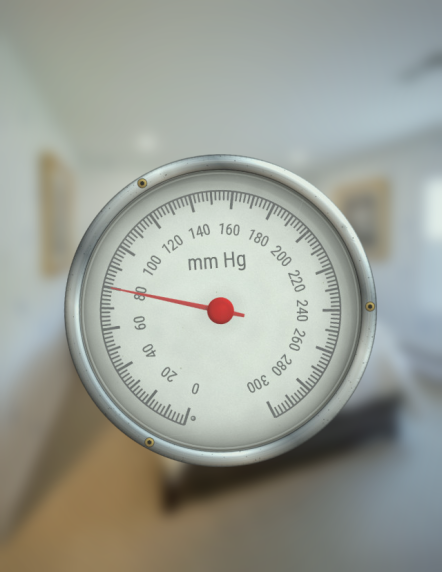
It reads 80 mmHg
